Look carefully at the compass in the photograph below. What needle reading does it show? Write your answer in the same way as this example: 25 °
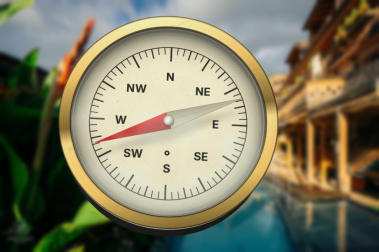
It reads 250 °
